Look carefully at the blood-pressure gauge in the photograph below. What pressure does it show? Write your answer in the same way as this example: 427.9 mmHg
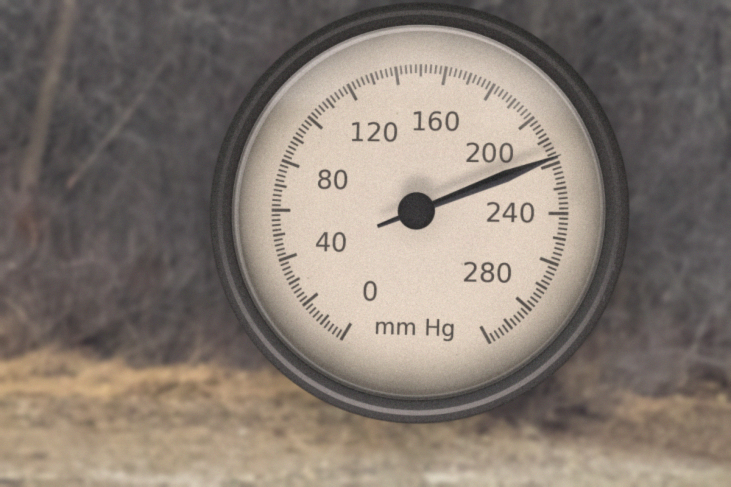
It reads 218 mmHg
